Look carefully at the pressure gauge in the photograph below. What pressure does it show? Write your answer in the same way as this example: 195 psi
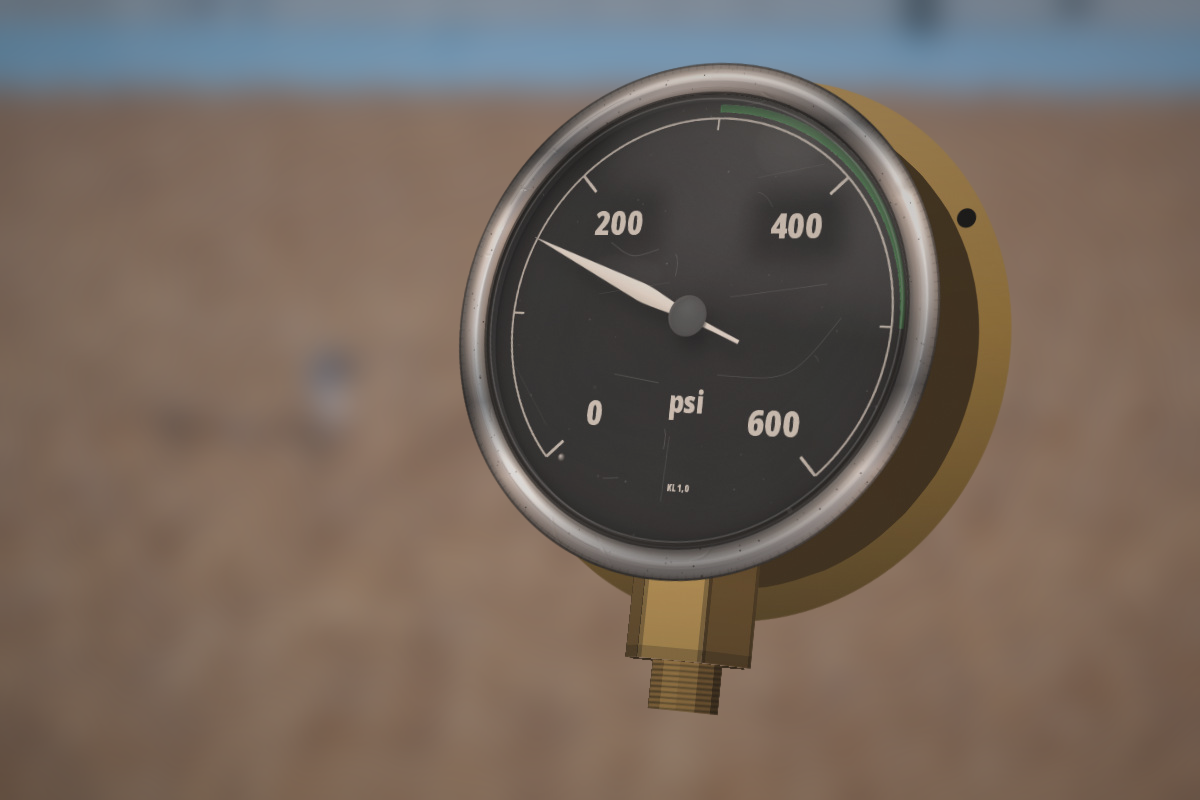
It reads 150 psi
